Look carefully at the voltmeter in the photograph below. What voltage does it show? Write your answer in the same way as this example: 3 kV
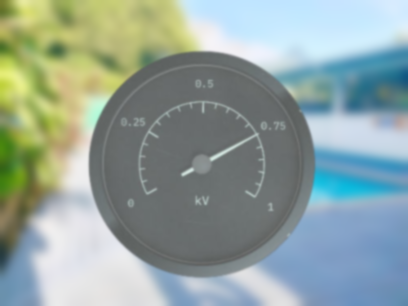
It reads 0.75 kV
